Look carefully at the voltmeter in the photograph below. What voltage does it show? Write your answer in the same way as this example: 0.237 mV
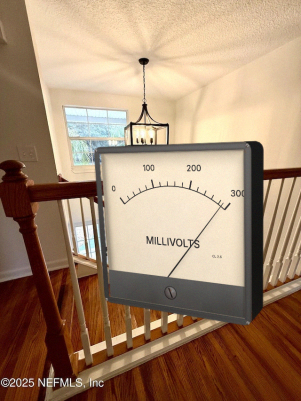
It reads 290 mV
